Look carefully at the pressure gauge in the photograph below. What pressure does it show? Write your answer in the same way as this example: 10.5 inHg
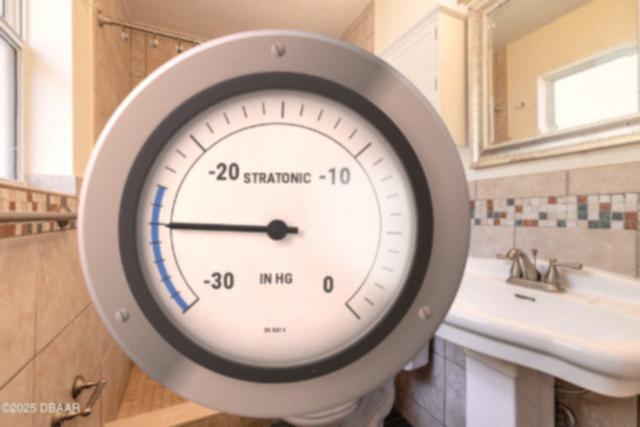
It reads -25 inHg
